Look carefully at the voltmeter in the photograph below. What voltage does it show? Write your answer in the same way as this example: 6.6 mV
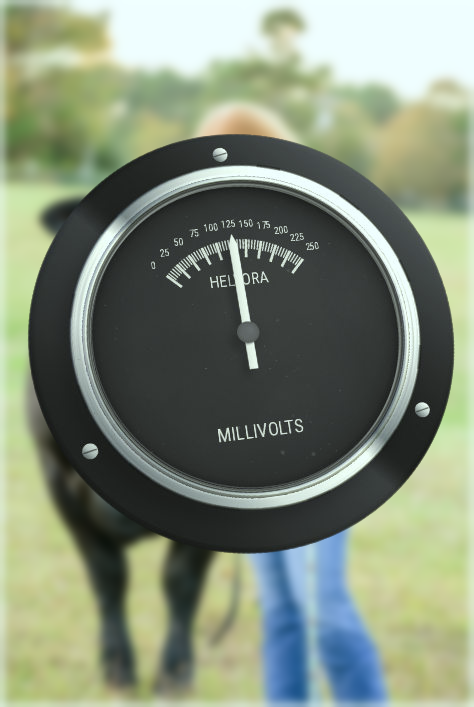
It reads 125 mV
